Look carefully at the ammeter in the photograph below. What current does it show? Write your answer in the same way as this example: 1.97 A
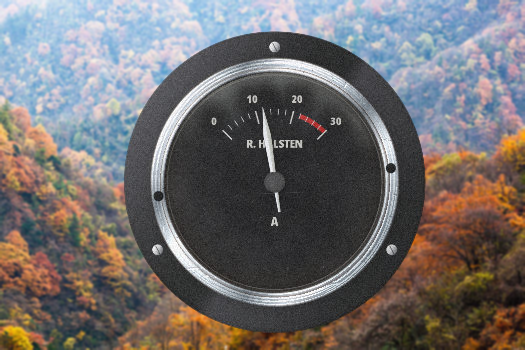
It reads 12 A
